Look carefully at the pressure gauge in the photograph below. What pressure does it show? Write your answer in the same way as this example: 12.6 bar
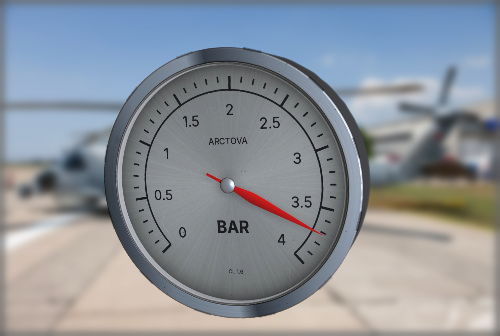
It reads 3.7 bar
